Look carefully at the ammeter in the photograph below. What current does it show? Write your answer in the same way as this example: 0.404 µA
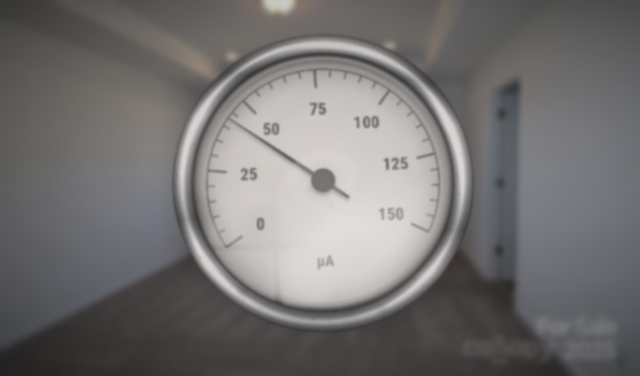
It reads 42.5 µA
